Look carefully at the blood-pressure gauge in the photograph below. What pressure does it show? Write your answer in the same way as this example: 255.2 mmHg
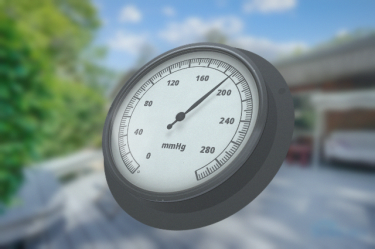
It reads 190 mmHg
